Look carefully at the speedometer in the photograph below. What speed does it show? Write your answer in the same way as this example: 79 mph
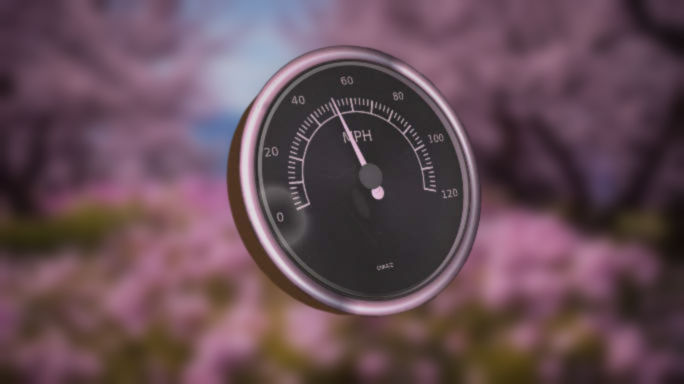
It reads 50 mph
